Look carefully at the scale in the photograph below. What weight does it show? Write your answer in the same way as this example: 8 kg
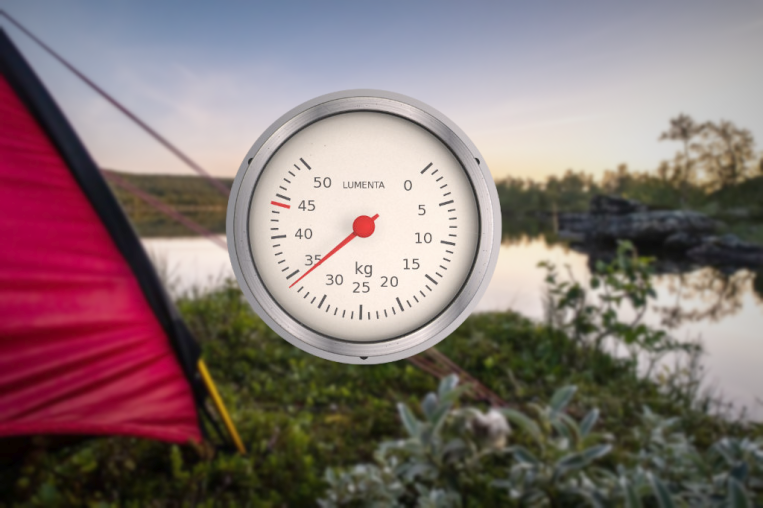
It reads 34 kg
